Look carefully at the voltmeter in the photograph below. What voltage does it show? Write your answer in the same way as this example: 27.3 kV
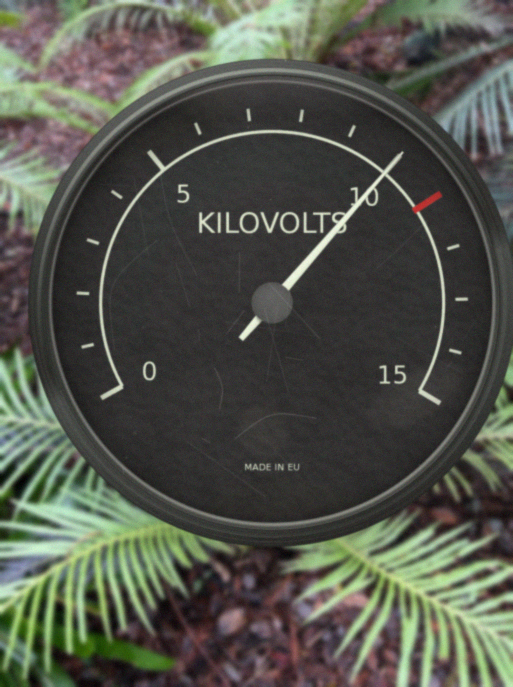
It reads 10 kV
